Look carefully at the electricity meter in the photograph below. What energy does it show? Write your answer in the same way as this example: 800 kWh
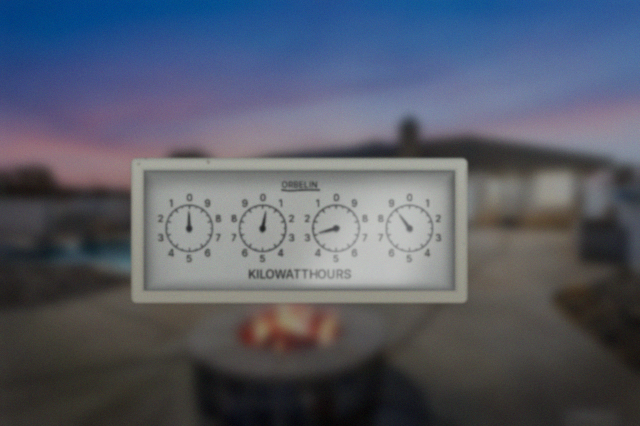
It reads 29 kWh
